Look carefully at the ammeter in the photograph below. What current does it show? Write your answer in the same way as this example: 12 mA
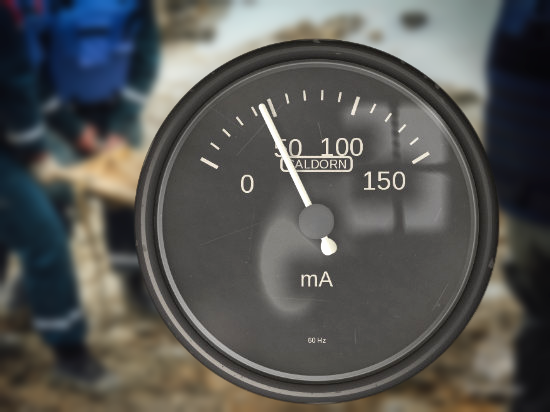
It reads 45 mA
